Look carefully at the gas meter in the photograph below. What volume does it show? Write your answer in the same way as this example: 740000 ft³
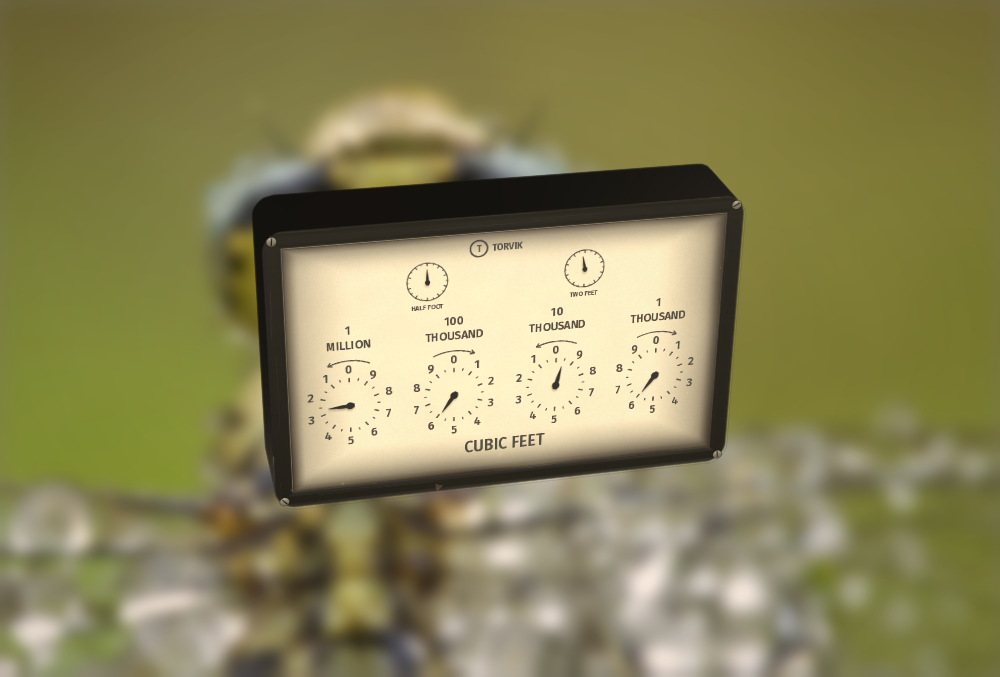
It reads 259600 ft³
